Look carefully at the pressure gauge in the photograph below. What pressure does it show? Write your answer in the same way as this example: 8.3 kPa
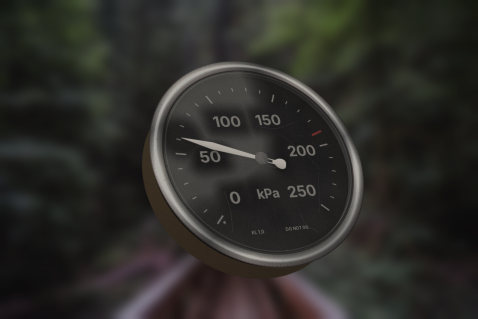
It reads 60 kPa
